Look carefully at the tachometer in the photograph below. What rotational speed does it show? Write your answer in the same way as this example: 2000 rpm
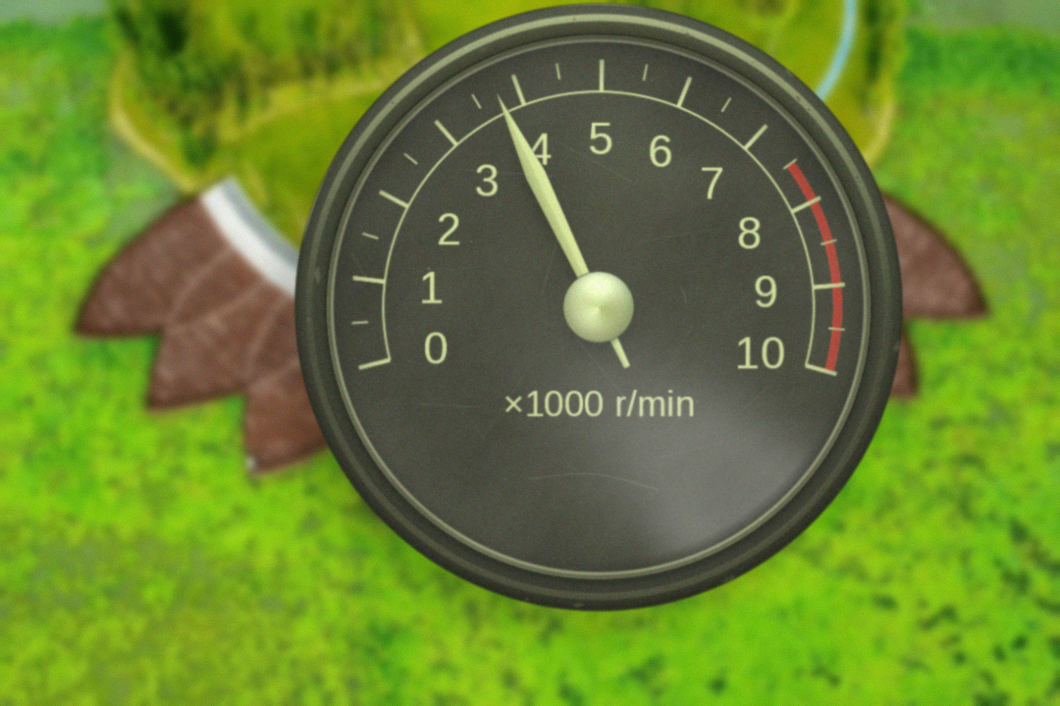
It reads 3750 rpm
